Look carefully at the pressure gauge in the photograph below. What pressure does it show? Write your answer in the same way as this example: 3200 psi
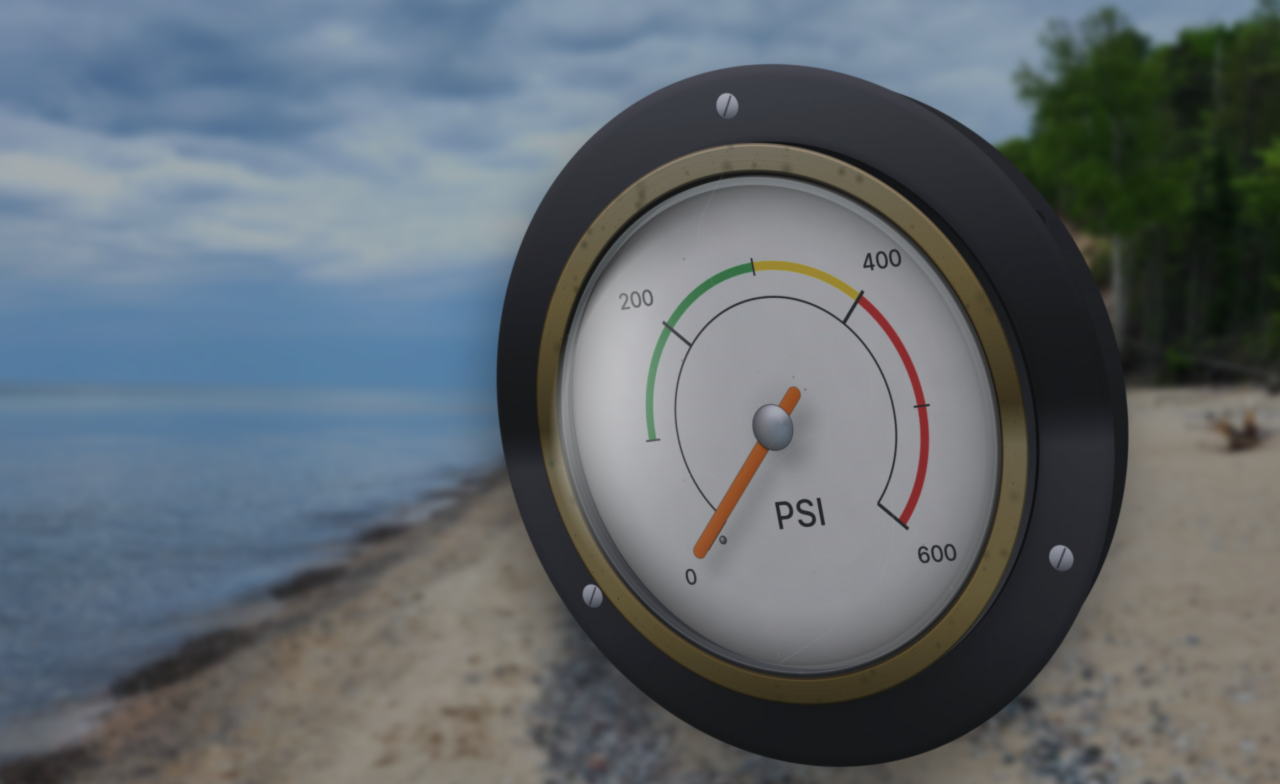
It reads 0 psi
